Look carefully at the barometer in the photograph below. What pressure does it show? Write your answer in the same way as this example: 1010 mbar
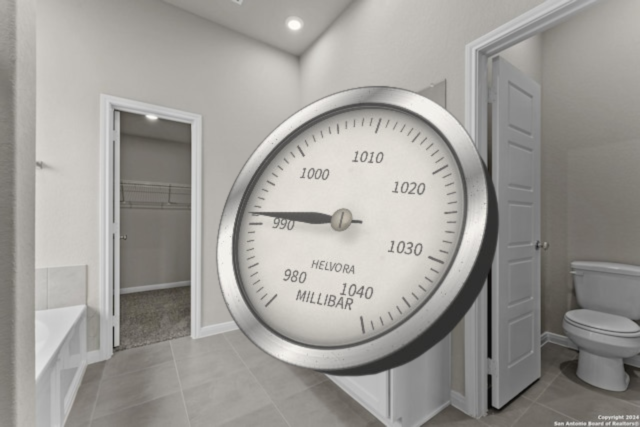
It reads 991 mbar
